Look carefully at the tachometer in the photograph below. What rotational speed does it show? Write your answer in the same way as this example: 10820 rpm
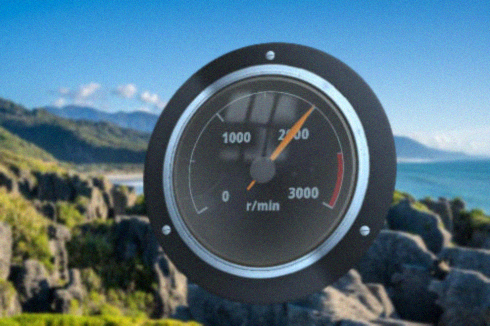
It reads 2000 rpm
